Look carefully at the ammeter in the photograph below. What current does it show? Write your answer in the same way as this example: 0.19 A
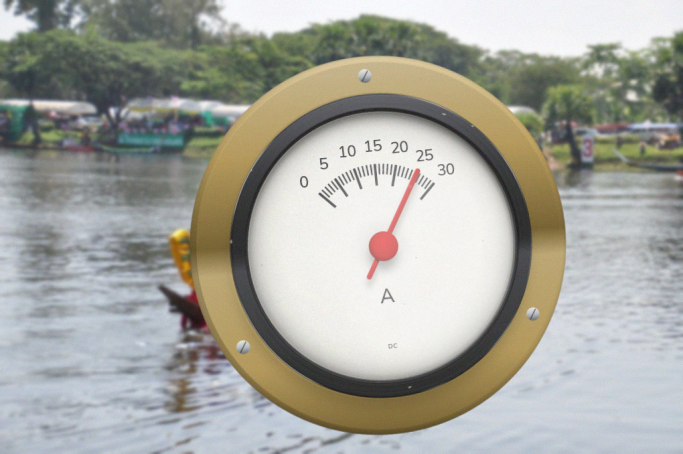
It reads 25 A
